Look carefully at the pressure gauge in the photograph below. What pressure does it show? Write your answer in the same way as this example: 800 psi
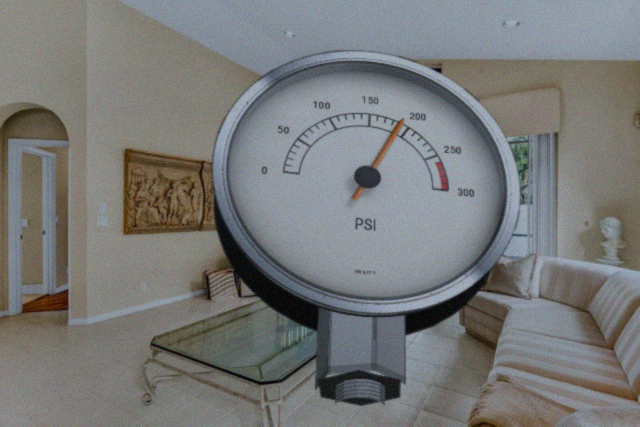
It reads 190 psi
